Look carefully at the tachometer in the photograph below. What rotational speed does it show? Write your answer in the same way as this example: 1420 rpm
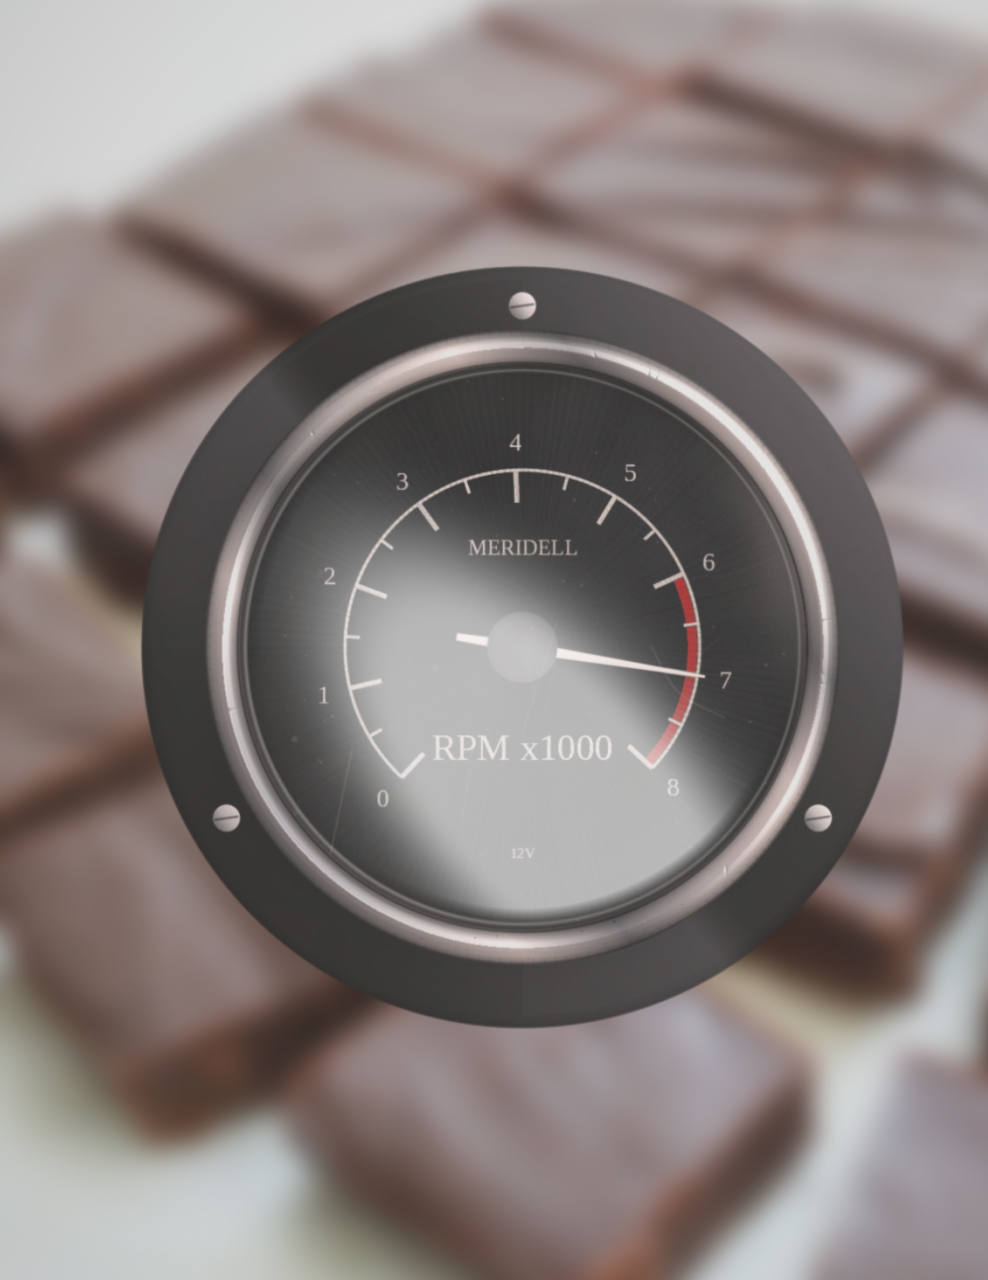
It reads 7000 rpm
